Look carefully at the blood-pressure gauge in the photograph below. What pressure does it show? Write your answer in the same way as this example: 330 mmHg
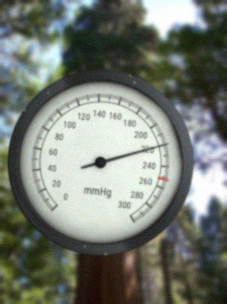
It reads 220 mmHg
